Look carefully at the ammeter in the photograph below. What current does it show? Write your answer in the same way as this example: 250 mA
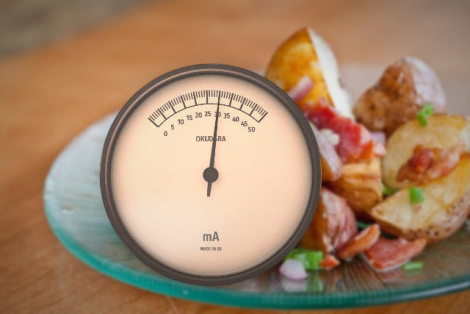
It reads 30 mA
